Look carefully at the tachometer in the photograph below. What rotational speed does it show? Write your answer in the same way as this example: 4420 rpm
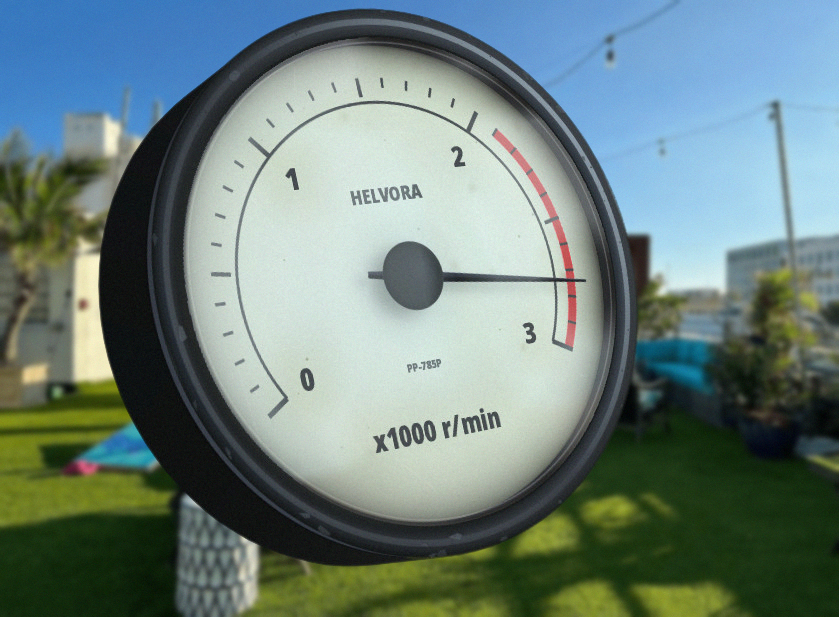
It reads 2750 rpm
